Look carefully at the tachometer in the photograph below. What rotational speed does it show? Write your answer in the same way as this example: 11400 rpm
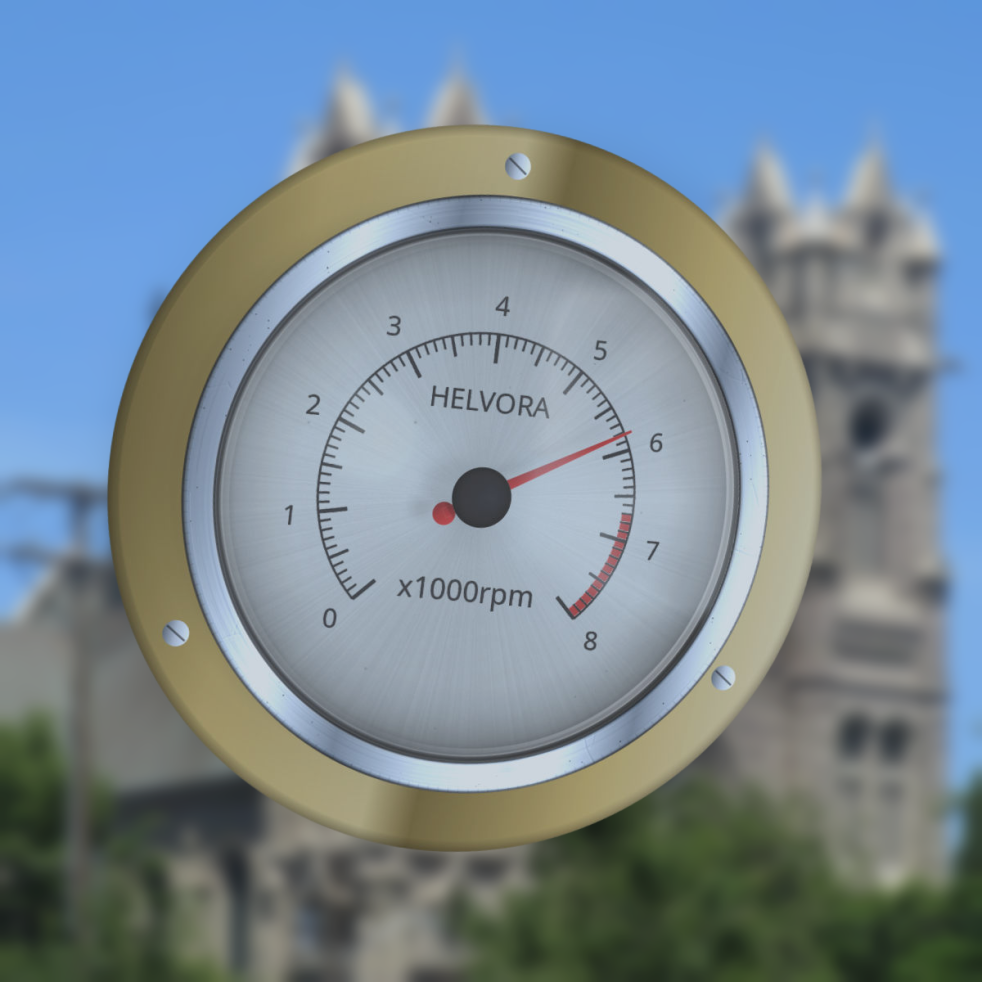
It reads 5800 rpm
